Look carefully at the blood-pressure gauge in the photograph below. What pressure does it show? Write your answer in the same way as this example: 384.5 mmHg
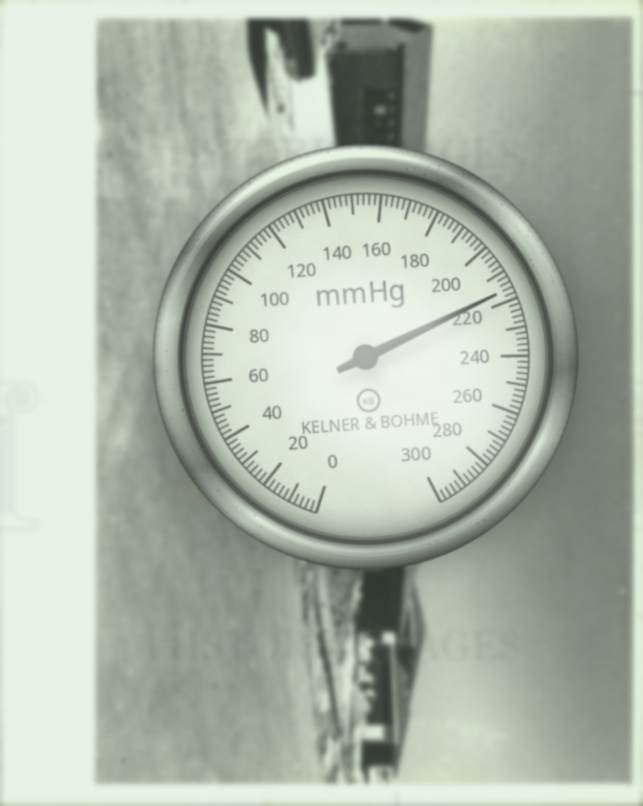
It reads 216 mmHg
